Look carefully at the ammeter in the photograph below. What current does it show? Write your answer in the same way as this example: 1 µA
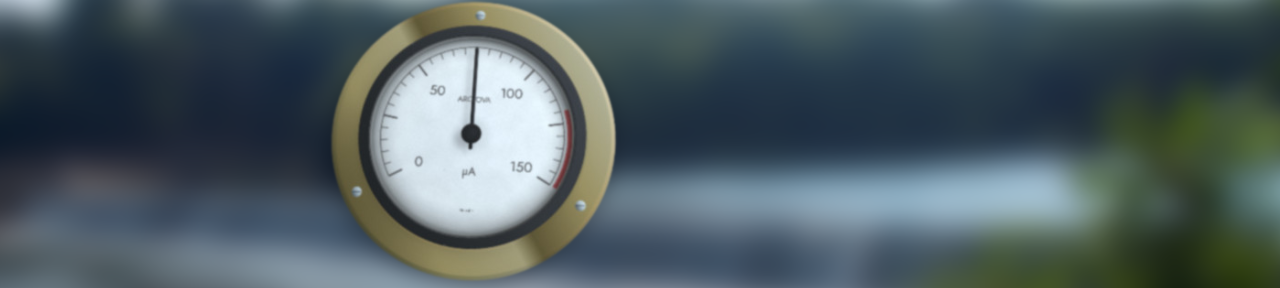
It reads 75 µA
